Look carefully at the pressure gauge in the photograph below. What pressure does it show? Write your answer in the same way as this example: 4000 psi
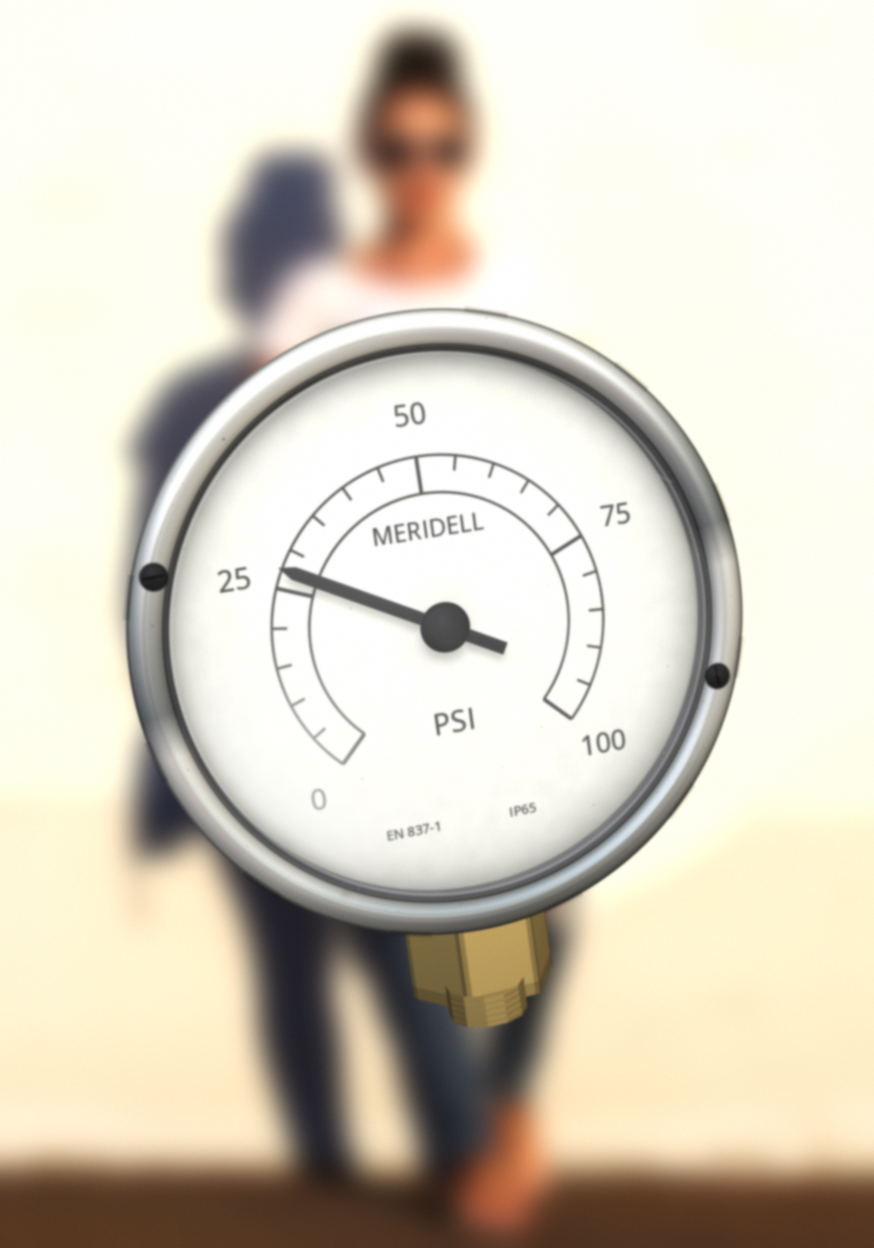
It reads 27.5 psi
